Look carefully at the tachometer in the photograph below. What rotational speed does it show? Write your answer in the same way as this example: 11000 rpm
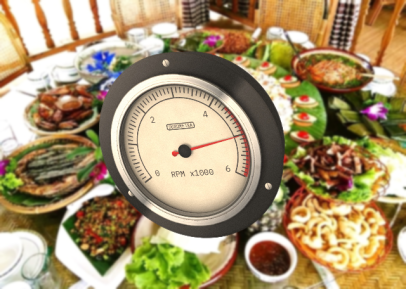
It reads 5000 rpm
